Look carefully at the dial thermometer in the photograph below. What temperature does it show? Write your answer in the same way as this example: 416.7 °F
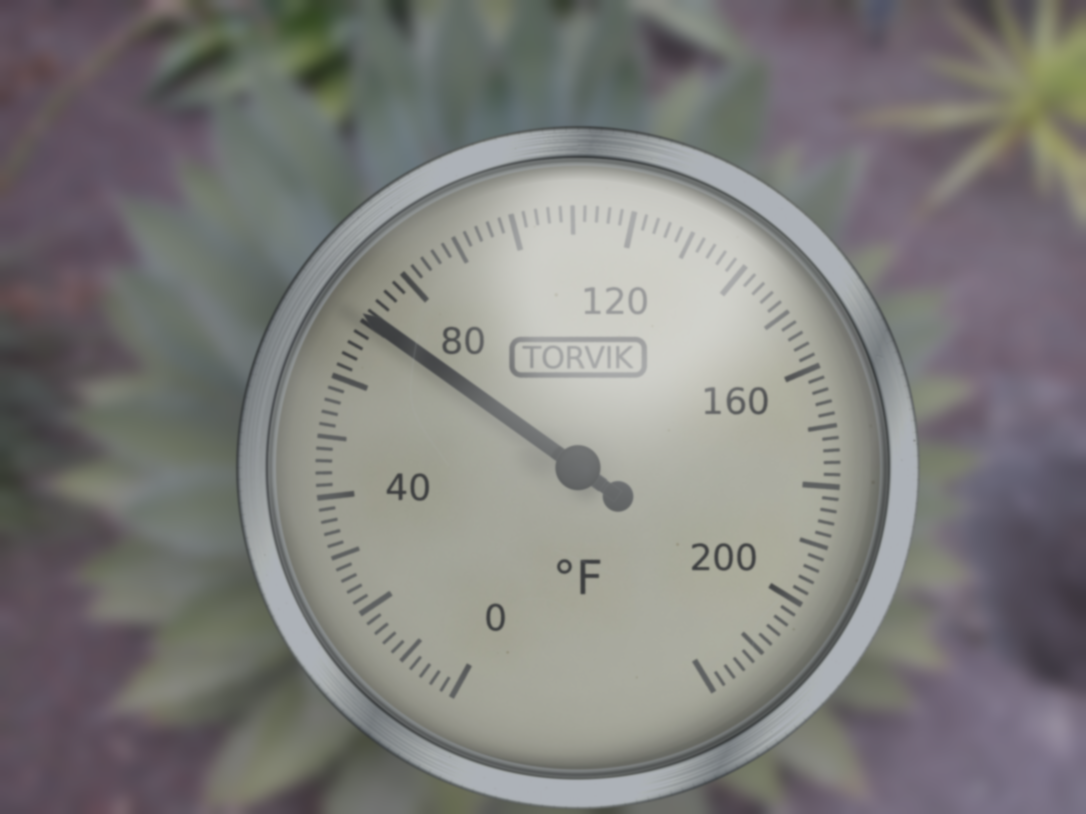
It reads 71 °F
